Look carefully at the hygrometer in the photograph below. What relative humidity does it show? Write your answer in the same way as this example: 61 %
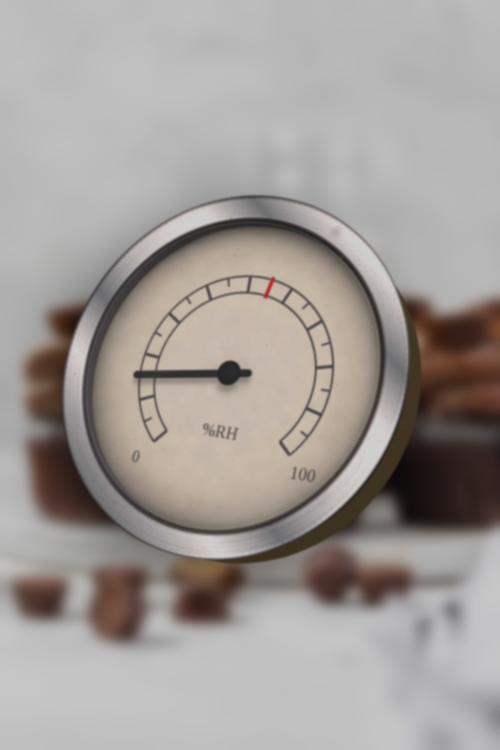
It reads 15 %
